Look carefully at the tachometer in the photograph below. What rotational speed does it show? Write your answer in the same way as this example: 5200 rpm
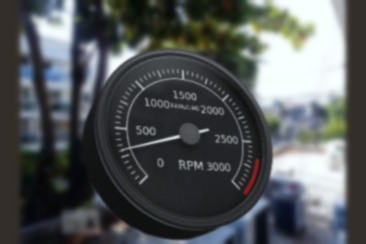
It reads 300 rpm
